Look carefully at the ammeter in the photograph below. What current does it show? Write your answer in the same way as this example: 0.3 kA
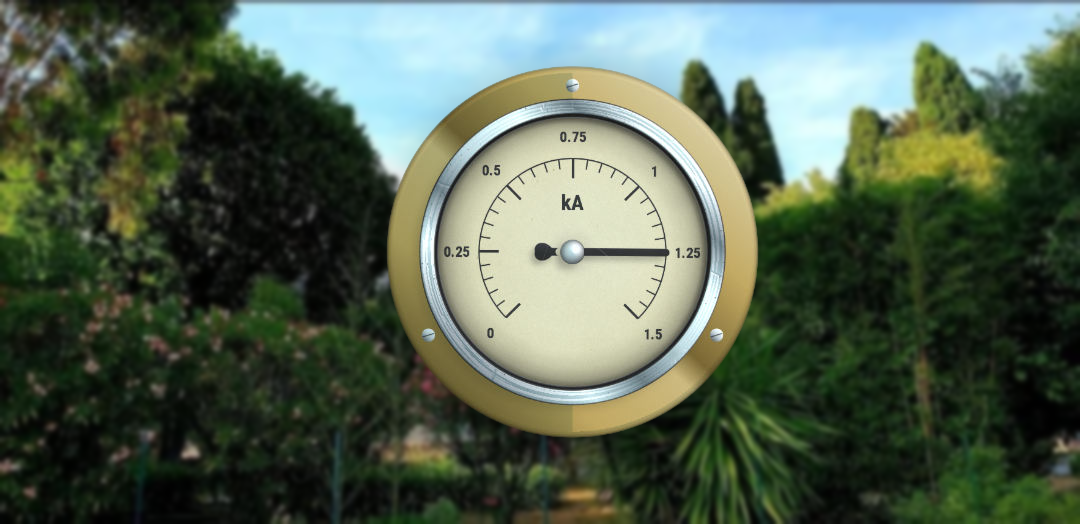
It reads 1.25 kA
